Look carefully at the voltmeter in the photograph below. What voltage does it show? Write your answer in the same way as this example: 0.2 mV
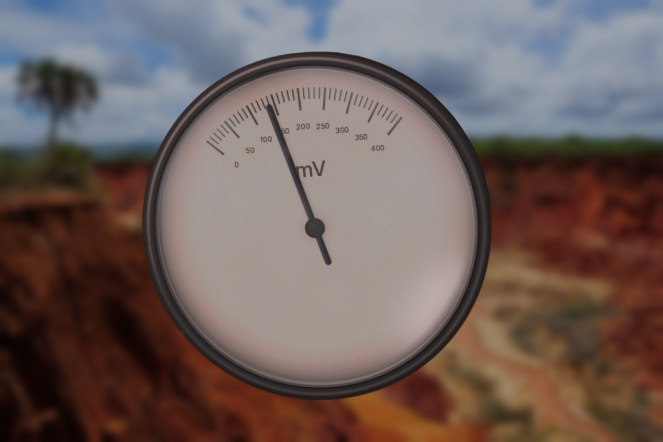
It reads 140 mV
